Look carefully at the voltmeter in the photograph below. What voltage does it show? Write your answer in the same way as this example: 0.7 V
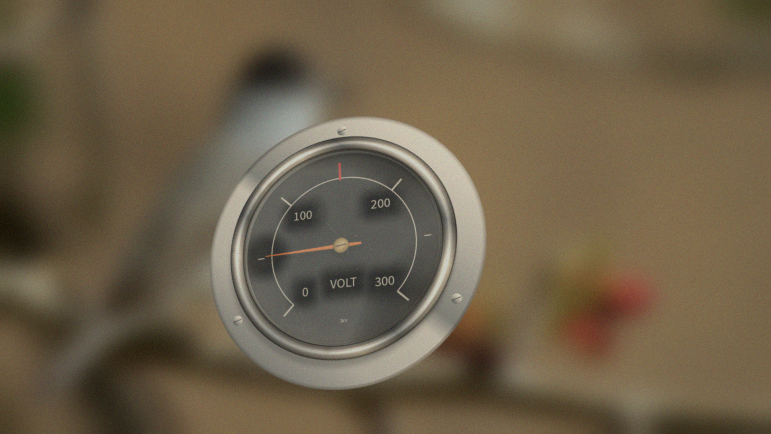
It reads 50 V
